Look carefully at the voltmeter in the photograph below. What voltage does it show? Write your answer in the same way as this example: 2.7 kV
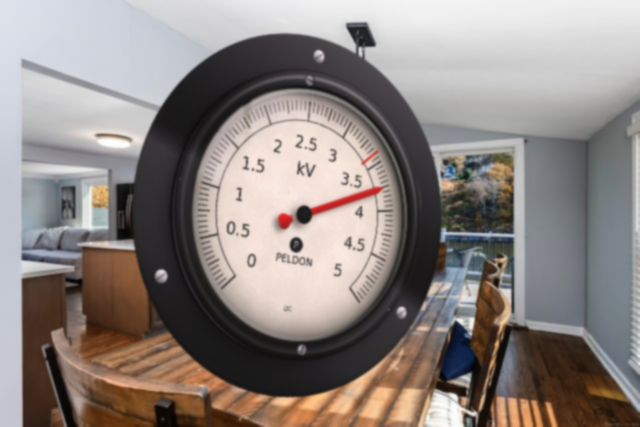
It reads 3.75 kV
